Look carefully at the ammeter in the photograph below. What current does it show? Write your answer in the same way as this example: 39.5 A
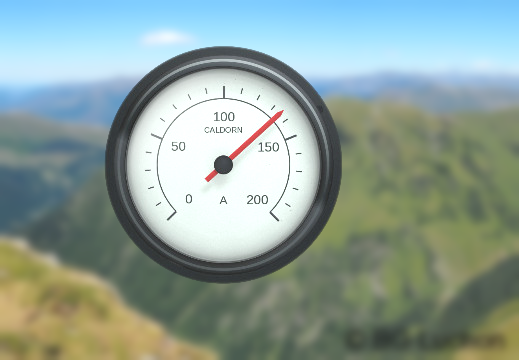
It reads 135 A
